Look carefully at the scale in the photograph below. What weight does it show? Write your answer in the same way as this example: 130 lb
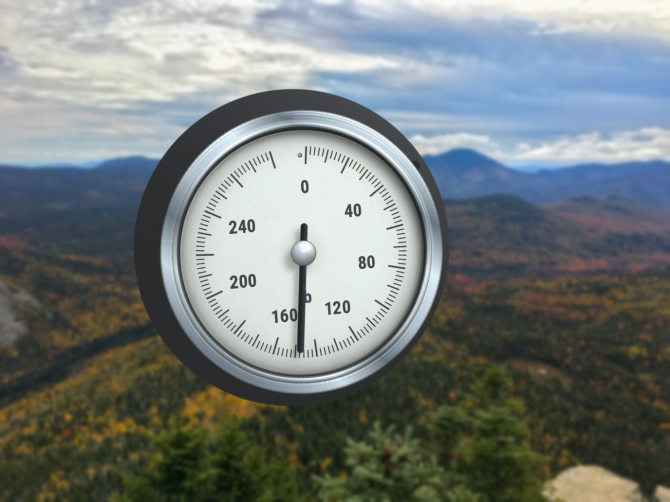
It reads 148 lb
